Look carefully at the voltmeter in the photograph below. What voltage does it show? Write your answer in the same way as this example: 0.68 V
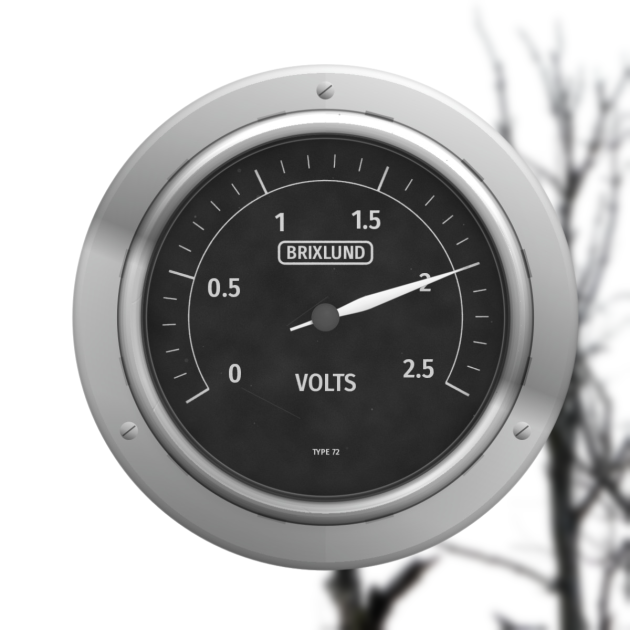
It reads 2 V
